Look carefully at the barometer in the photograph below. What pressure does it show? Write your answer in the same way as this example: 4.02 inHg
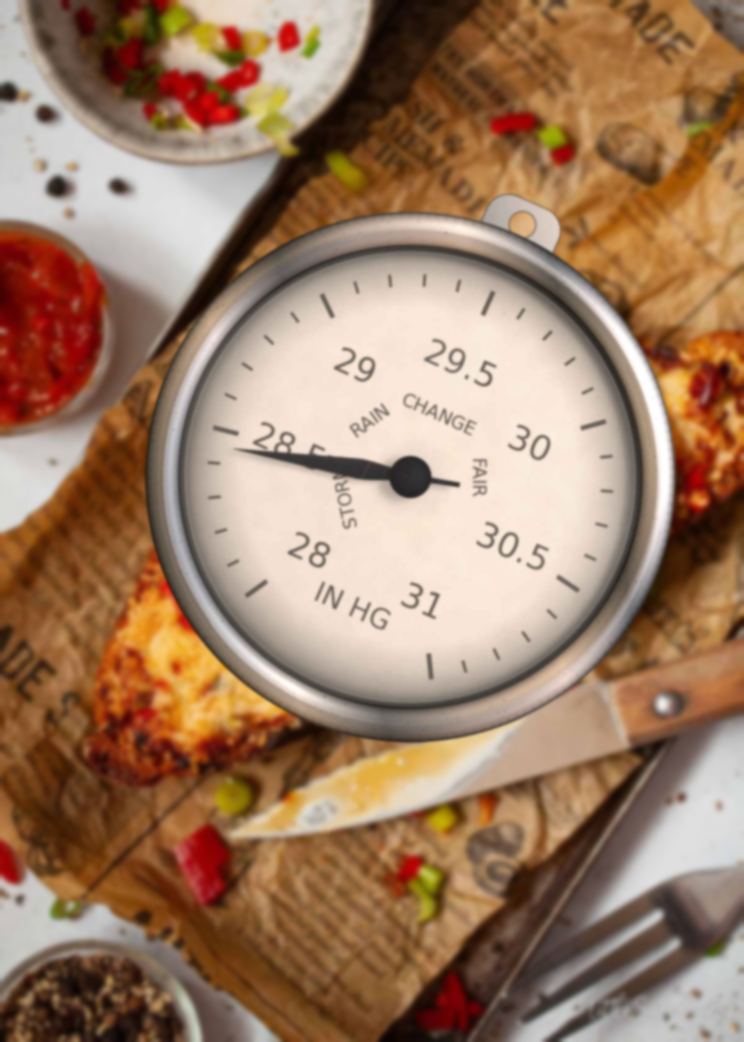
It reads 28.45 inHg
